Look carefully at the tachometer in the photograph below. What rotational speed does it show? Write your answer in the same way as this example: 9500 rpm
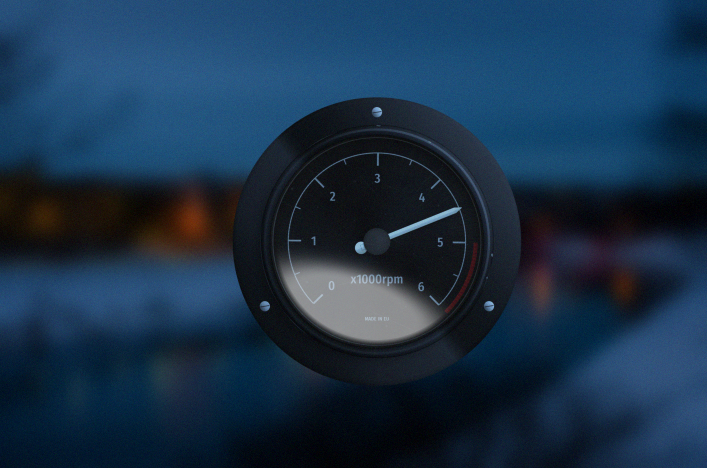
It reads 4500 rpm
